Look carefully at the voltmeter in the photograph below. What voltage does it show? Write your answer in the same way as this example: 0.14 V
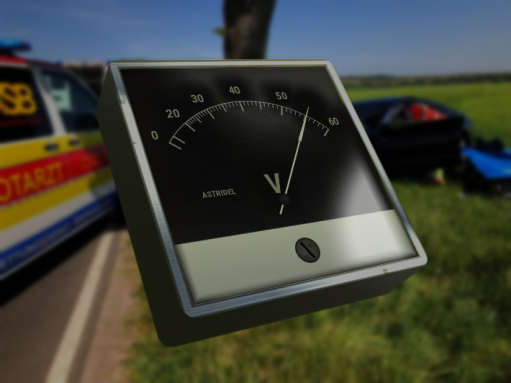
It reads 55 V
